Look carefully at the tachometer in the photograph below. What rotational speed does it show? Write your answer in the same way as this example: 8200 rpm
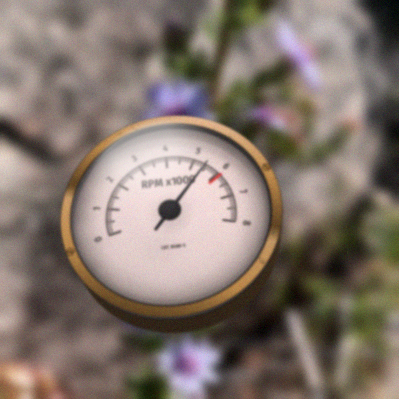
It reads 5500 rpm
